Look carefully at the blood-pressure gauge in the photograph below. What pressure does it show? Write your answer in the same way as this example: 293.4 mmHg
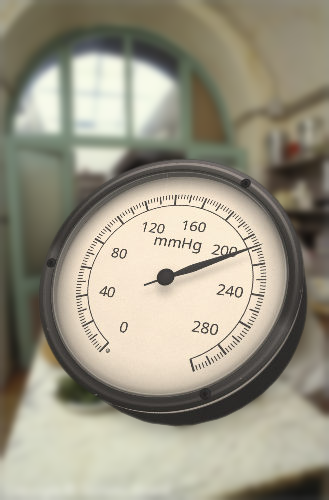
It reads 210 mmHg
